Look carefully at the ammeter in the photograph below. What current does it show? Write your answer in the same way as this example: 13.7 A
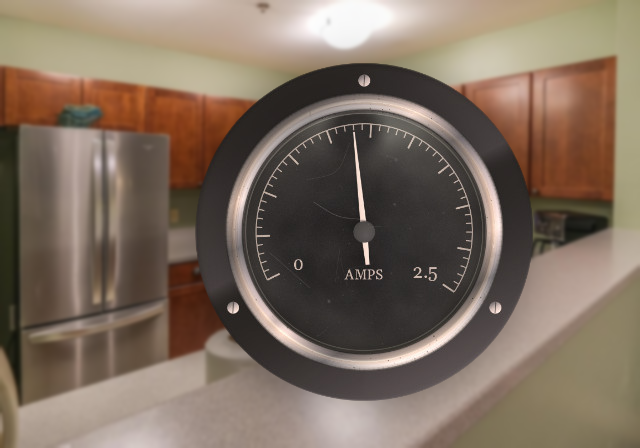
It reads 1.15 A
